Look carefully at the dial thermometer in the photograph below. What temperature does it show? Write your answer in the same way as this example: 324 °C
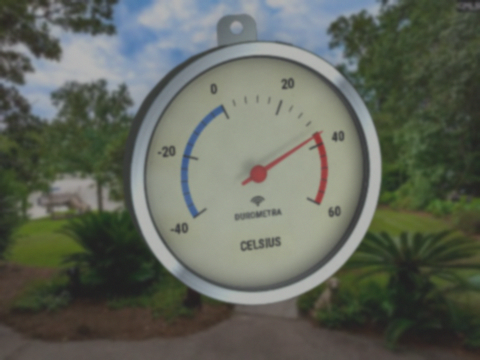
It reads 36 °C
